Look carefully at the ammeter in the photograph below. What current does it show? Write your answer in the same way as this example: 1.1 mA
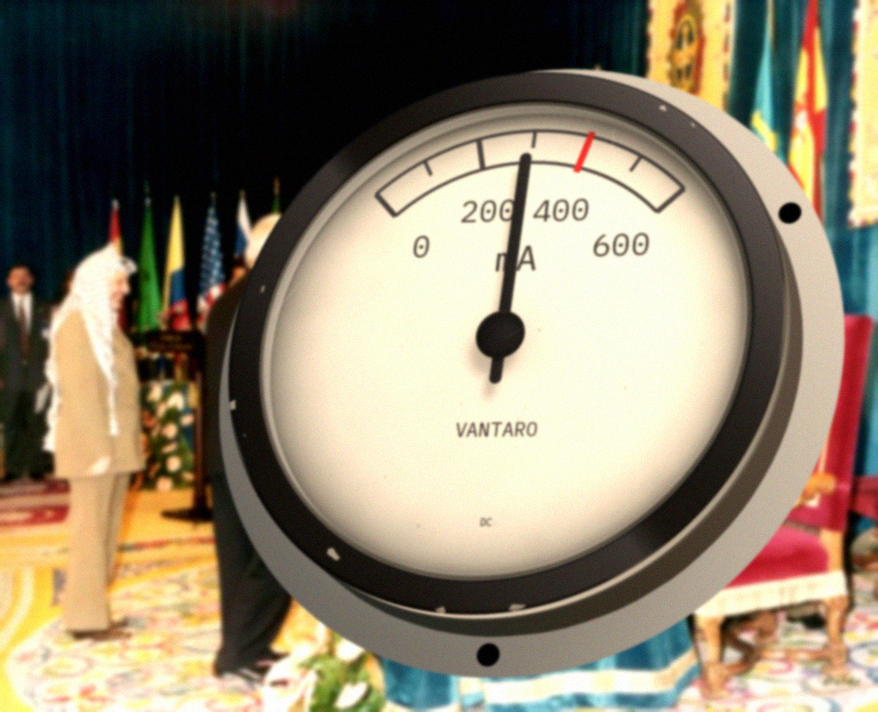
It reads 300 mA
